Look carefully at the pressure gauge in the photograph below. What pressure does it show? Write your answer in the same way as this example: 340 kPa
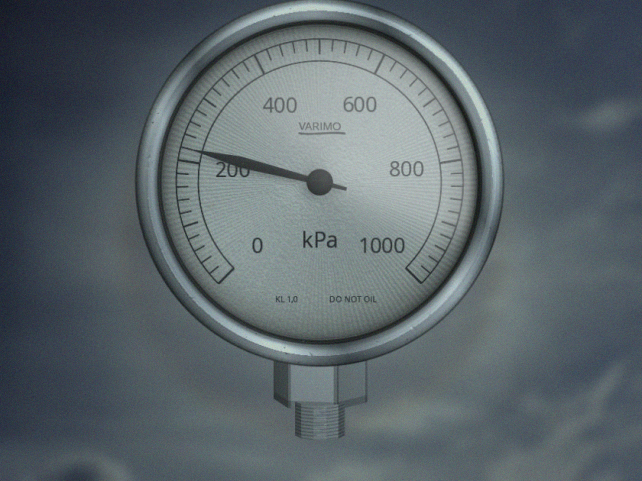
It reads 220 kPa
